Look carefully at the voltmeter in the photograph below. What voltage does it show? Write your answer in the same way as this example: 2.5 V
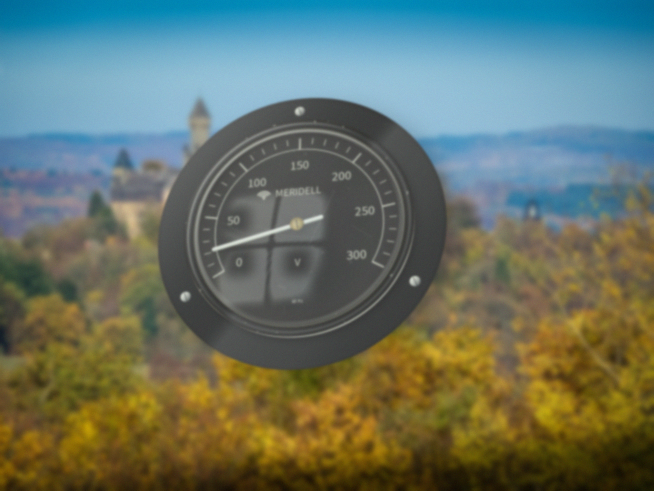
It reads 20 V
